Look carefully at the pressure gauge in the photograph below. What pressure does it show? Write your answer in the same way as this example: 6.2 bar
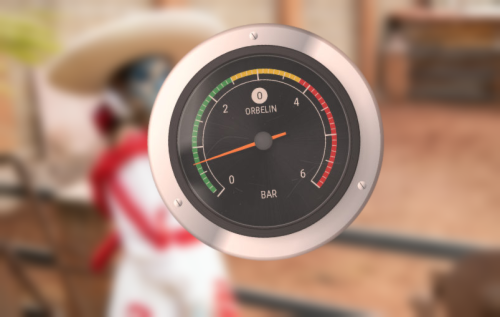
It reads 0.7 bar
